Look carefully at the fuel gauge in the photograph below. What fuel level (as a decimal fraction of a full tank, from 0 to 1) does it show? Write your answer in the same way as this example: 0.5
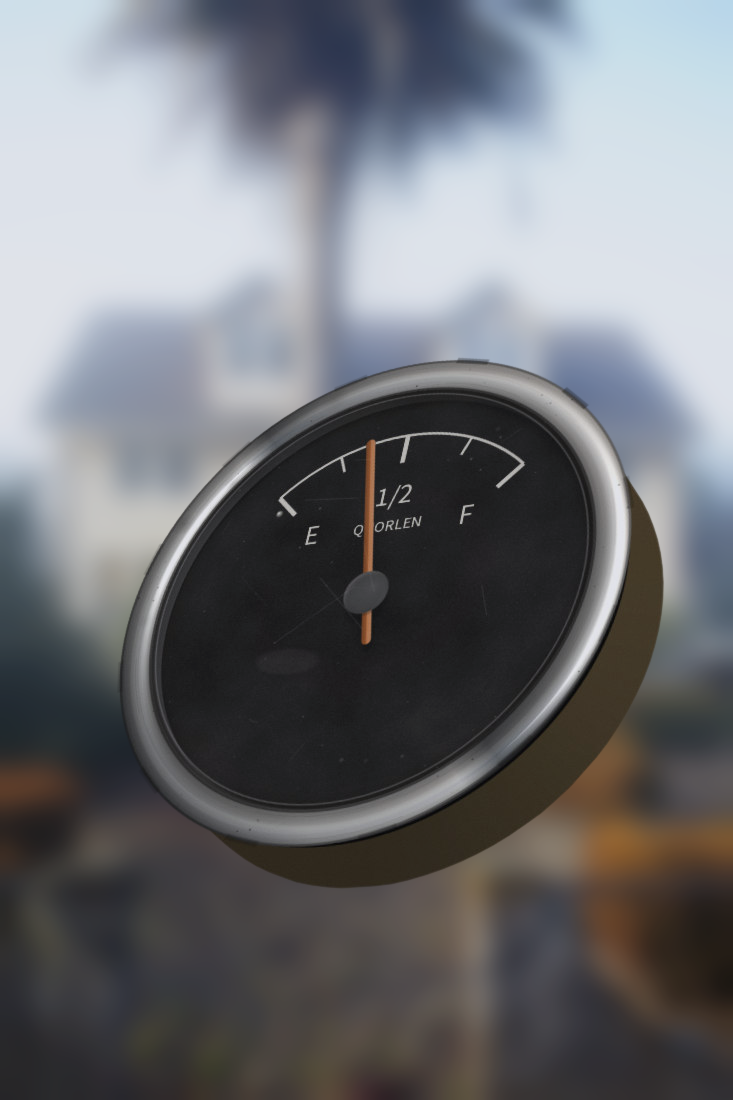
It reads 0.375
